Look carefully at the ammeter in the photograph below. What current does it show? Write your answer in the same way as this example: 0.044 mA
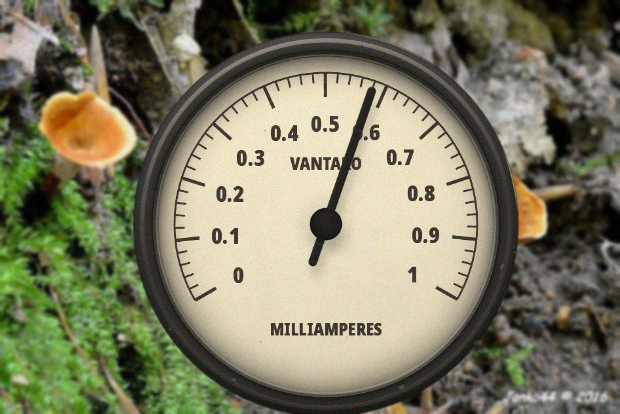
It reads 0.58 mA
